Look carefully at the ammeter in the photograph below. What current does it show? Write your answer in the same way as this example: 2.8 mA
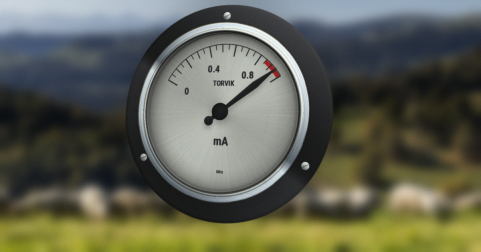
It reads 0.95 mA
